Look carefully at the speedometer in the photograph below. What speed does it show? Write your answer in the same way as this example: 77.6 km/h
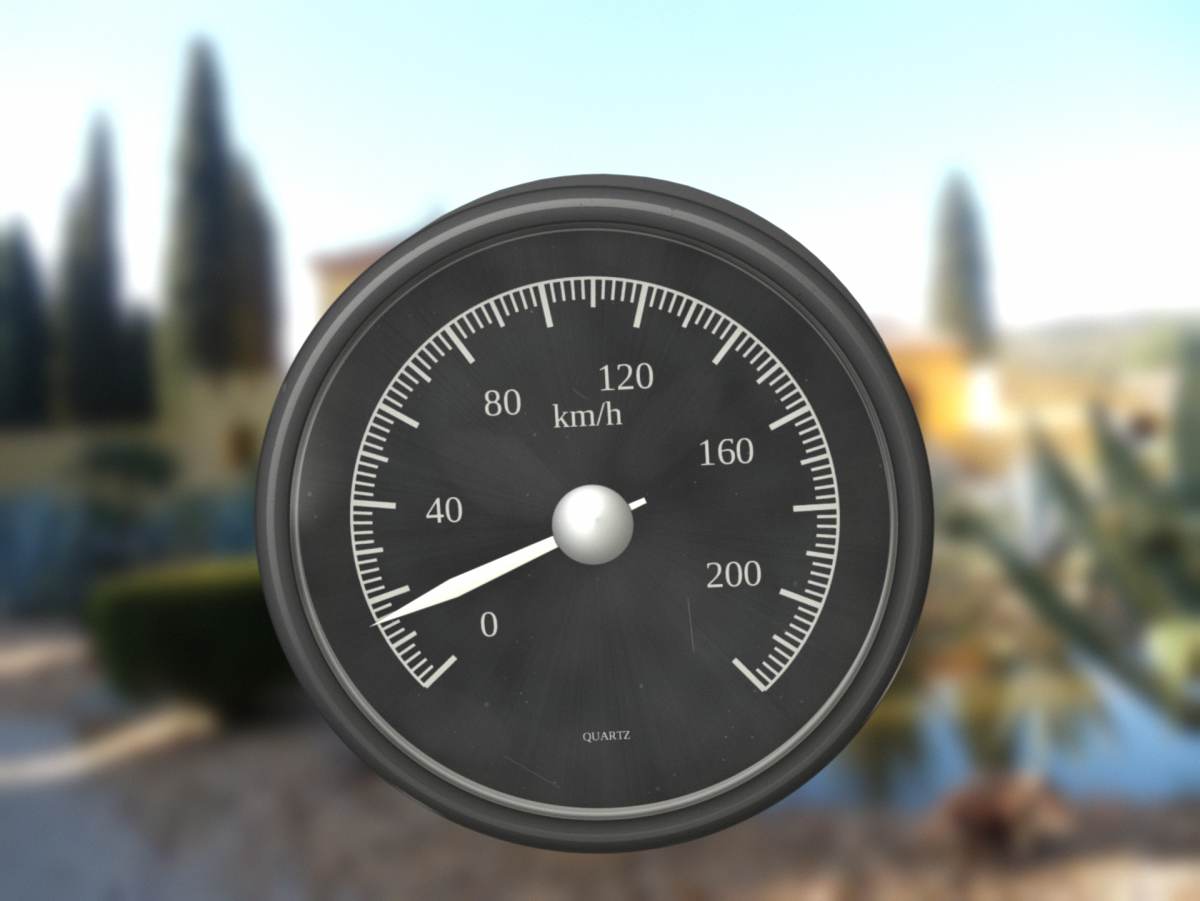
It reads 16 km/h
